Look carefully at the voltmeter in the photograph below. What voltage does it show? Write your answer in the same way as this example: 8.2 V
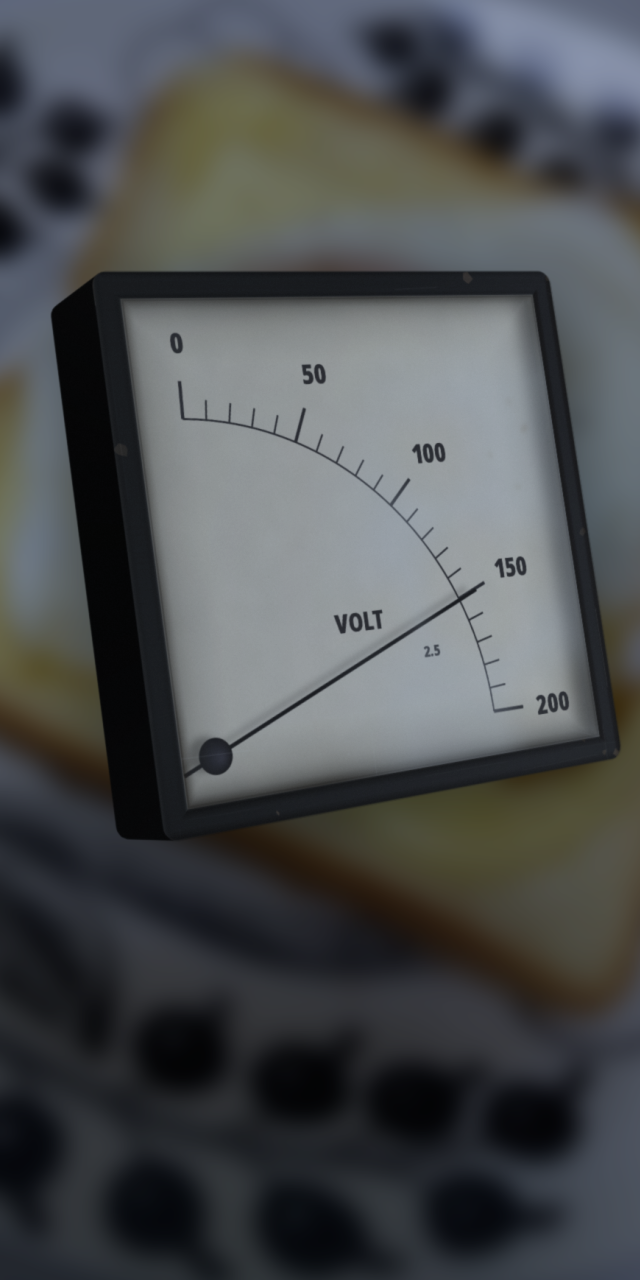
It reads 150 V
